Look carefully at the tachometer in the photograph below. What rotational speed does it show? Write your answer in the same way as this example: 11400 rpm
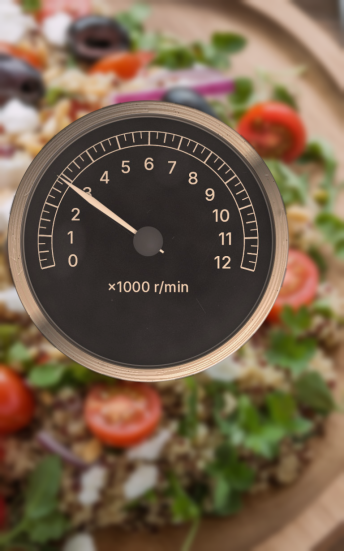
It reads 2875 rpm
